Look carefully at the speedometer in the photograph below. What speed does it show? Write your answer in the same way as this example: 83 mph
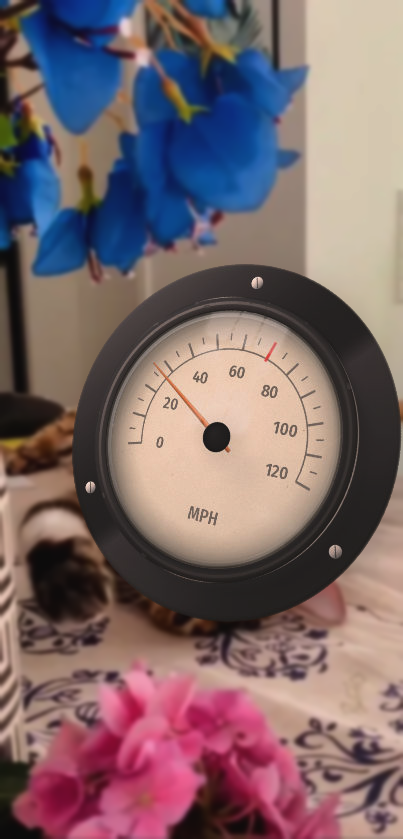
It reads 27.5 mph
